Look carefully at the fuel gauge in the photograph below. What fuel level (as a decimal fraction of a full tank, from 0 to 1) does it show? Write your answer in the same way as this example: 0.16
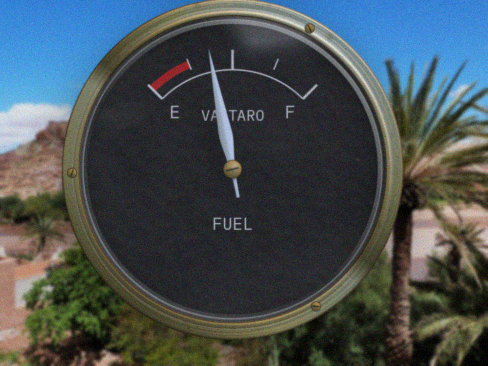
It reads 0.375
